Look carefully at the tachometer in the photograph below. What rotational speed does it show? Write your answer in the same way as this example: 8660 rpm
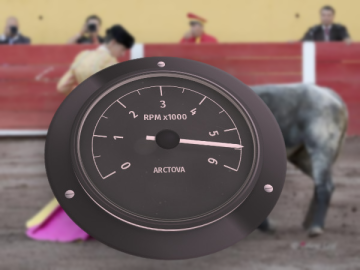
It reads 5500 rpm
